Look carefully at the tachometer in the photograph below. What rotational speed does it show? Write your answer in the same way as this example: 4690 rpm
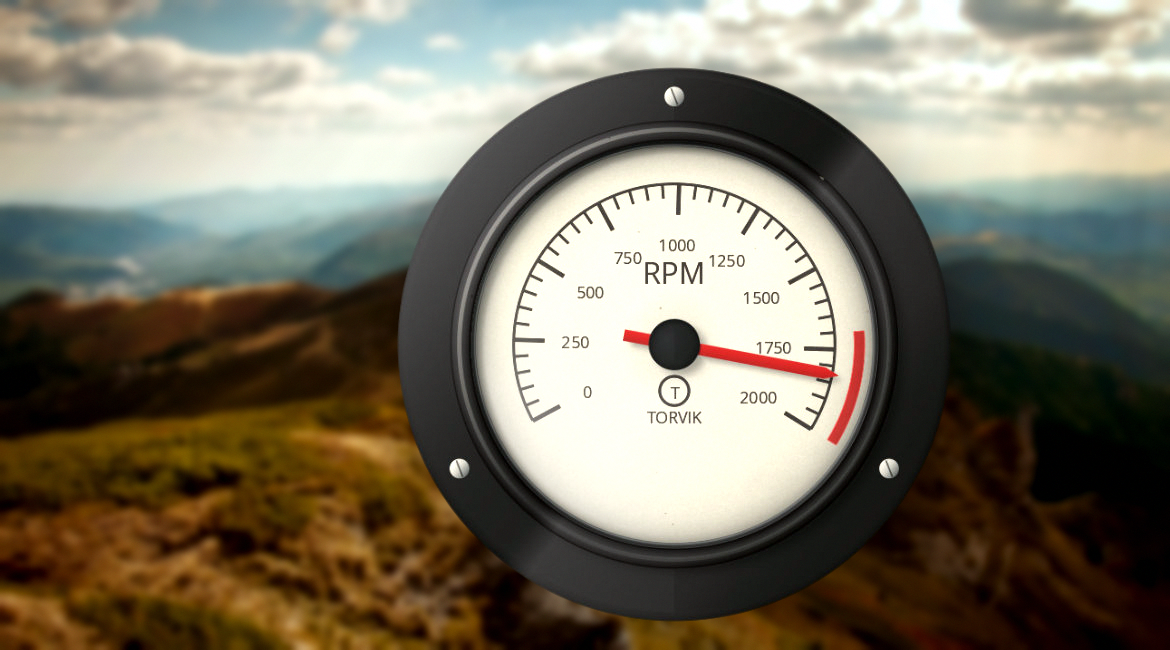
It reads 1825 rpm
